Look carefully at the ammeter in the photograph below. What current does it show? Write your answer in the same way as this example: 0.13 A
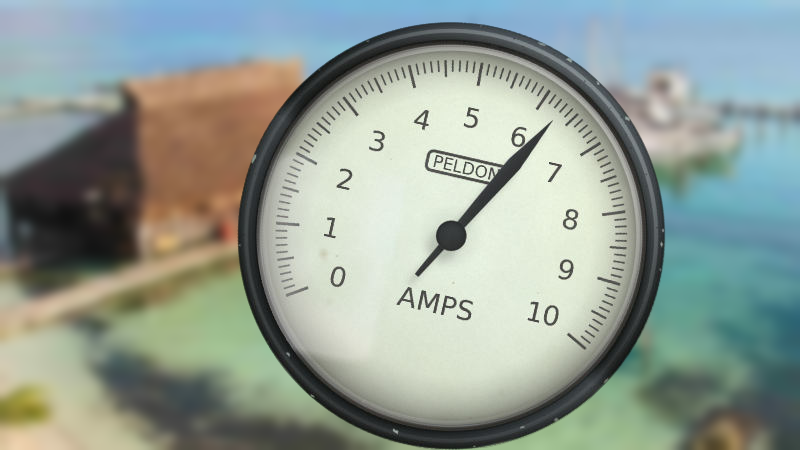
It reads 6.3 A
